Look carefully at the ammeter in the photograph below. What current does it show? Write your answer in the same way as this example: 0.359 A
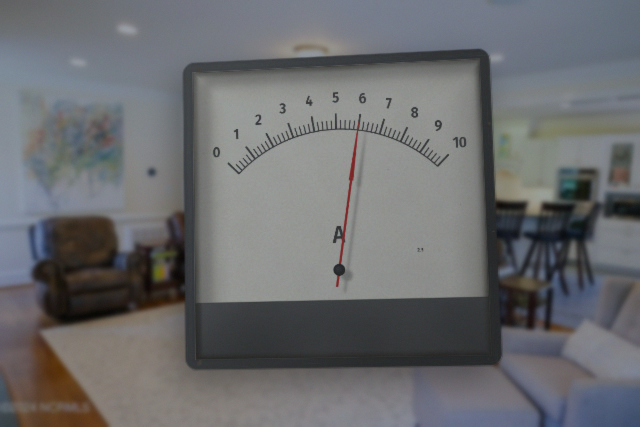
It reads 6 A
